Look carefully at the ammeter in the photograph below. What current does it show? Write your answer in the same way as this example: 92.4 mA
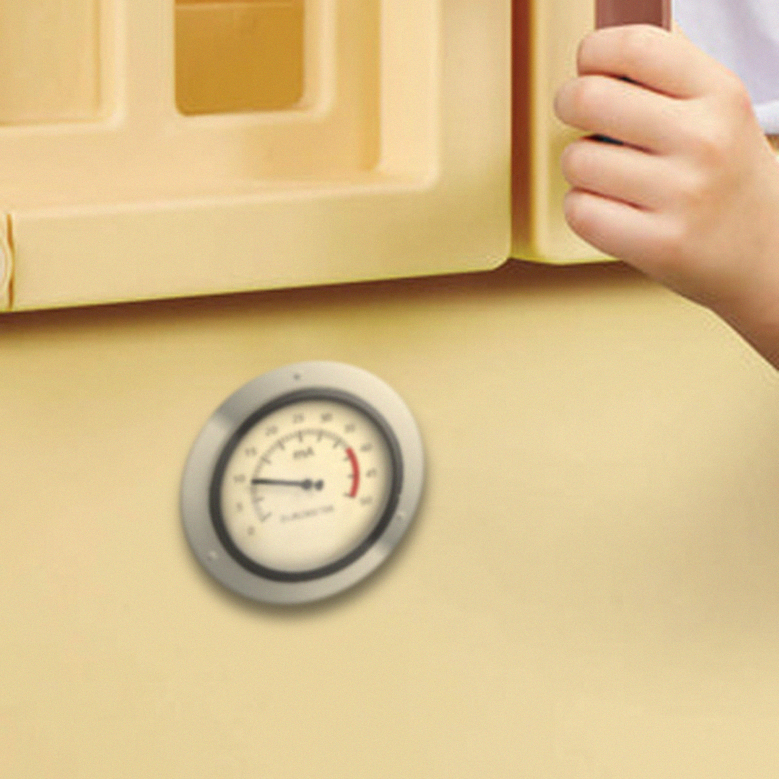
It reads 10 mA
